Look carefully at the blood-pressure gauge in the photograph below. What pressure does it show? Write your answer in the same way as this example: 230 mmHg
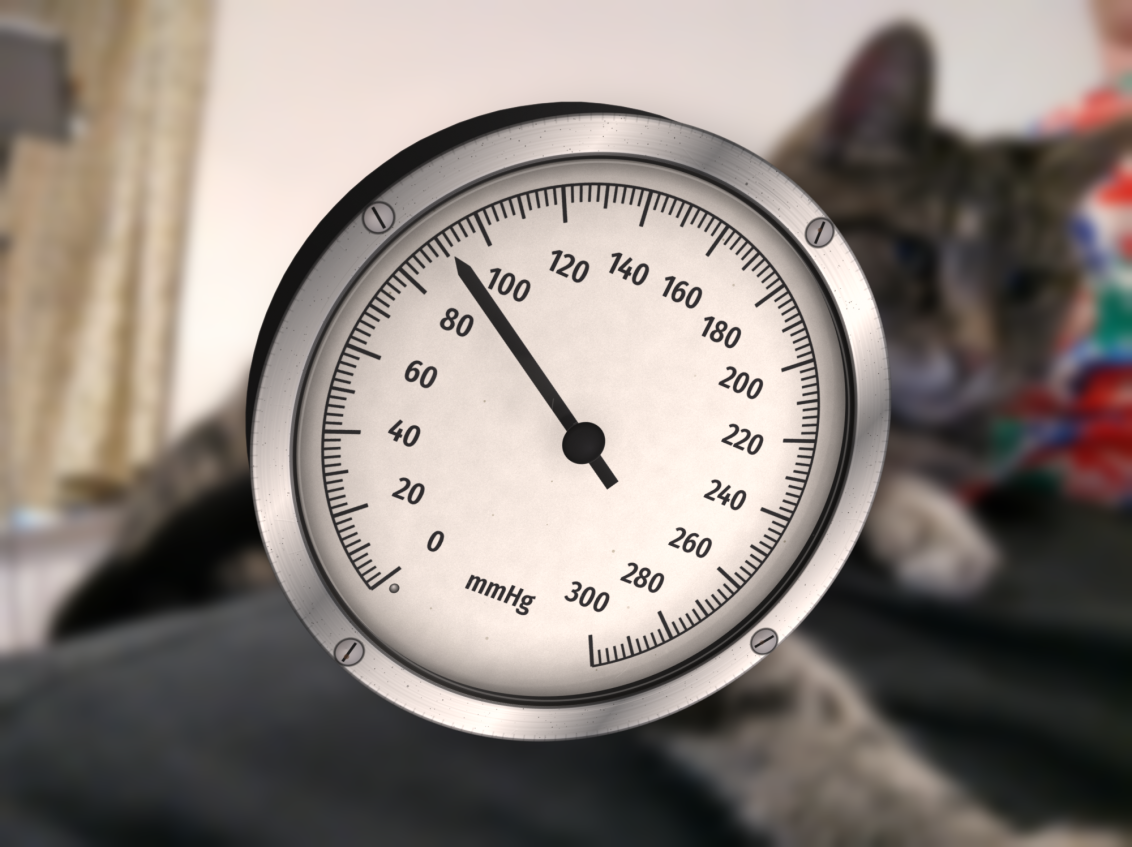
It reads 91 mmHg
